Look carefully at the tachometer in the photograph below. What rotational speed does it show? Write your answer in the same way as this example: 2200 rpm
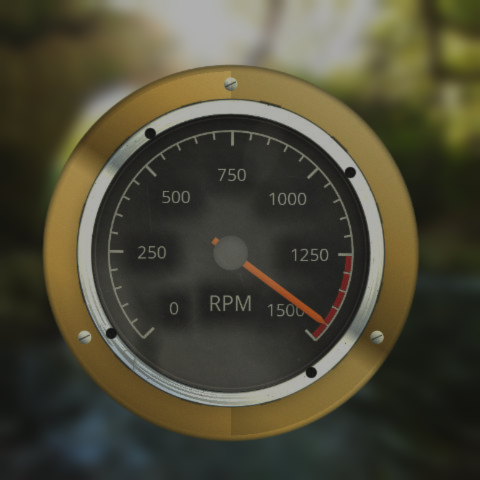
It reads 1450 rpm
